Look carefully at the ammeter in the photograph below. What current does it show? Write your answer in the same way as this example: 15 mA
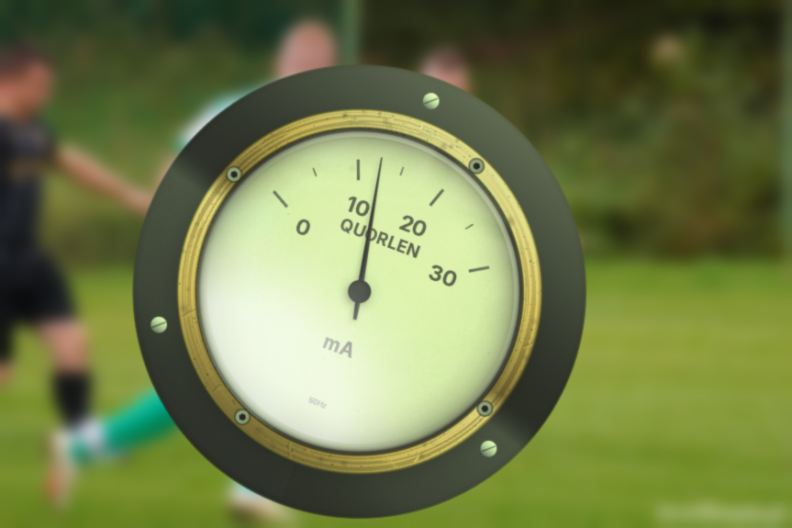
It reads 12.5 mA
